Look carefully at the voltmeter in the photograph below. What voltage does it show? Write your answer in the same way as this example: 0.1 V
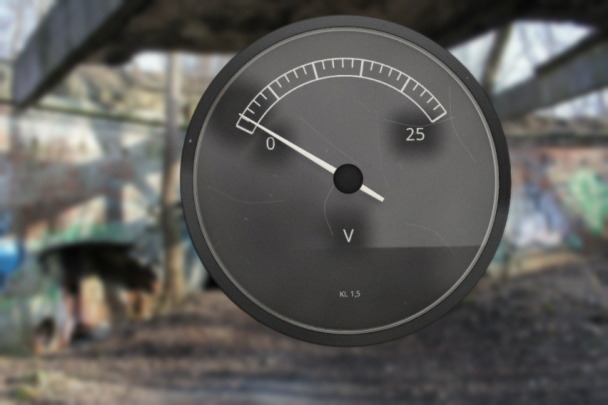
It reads 1 V
